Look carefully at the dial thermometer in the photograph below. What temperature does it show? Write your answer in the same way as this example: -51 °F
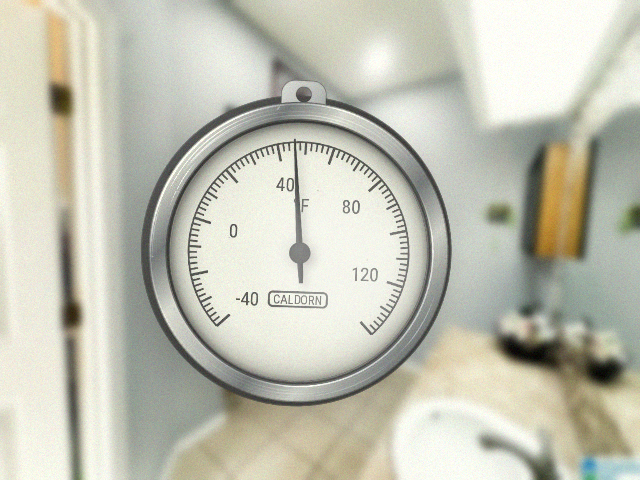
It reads 46 °F
